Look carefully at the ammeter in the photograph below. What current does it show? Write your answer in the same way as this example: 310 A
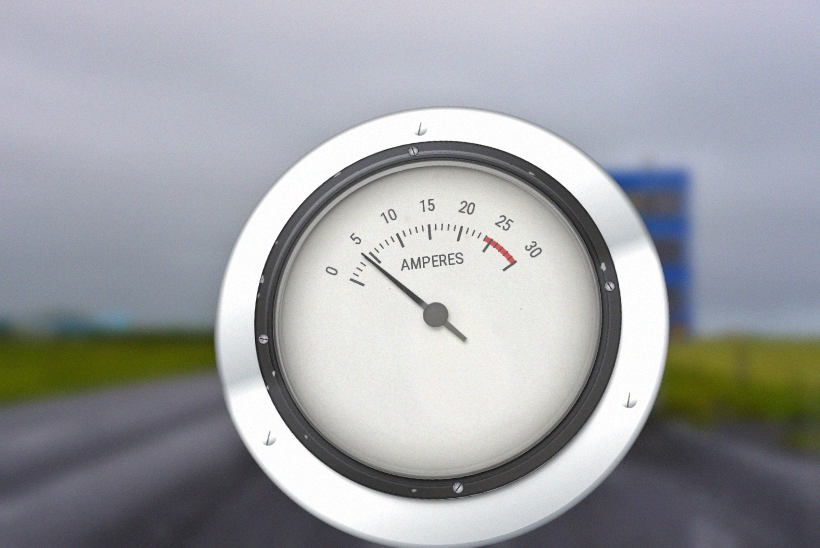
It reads 4 A
